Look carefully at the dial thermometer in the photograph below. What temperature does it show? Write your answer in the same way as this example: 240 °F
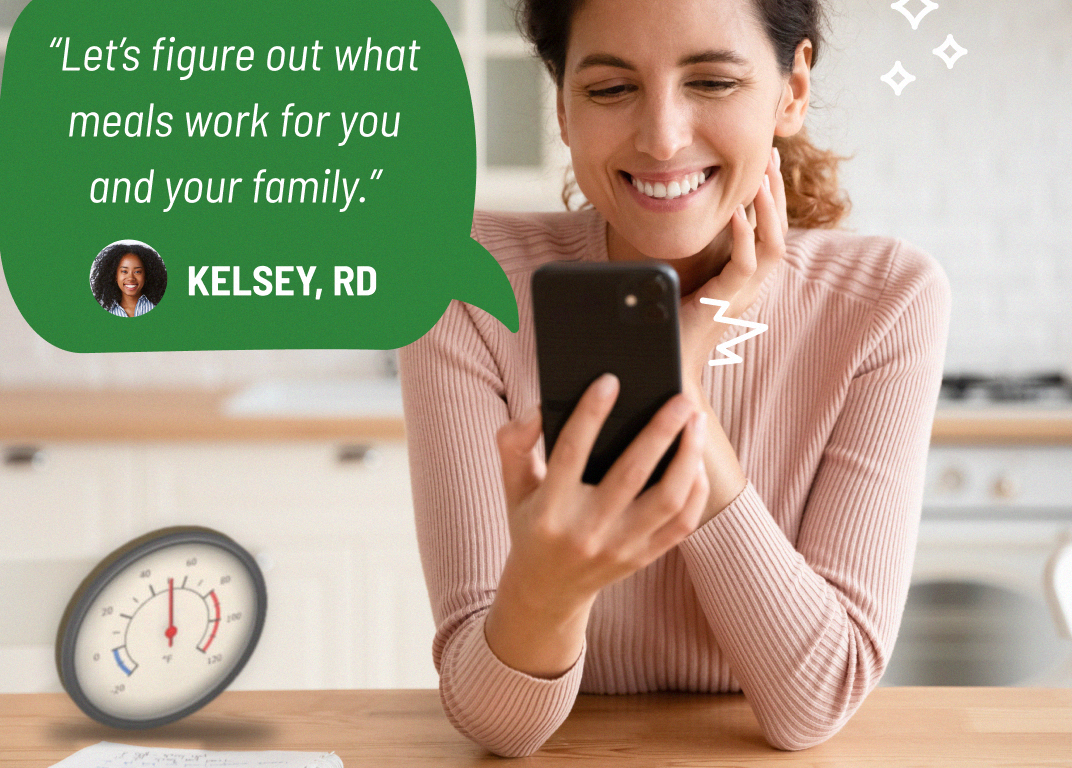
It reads 50 °F
